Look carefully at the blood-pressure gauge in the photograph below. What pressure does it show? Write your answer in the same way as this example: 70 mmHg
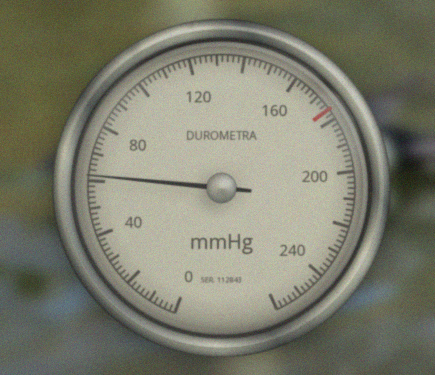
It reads 62 mmHg
